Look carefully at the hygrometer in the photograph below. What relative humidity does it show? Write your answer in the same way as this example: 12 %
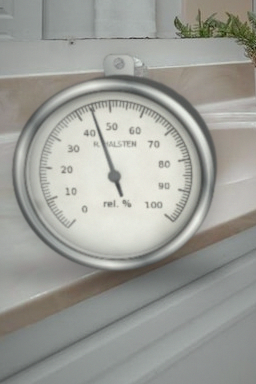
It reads 45 %
